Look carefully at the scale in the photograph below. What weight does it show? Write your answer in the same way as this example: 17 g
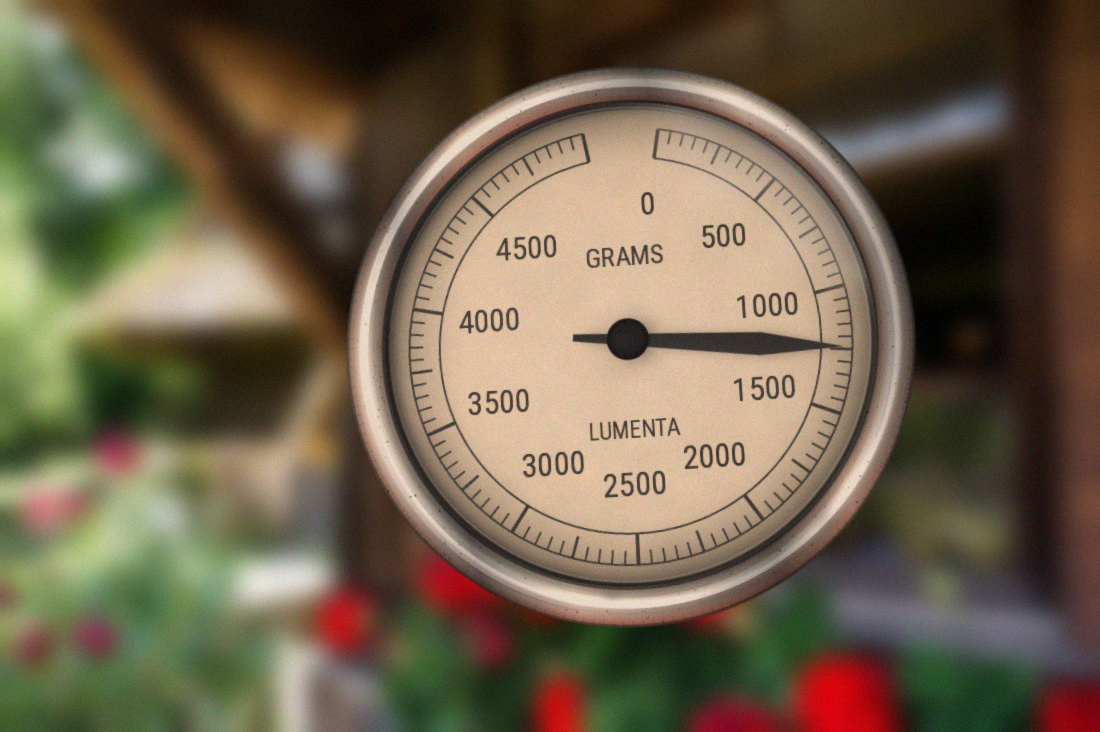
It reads 1250 g
